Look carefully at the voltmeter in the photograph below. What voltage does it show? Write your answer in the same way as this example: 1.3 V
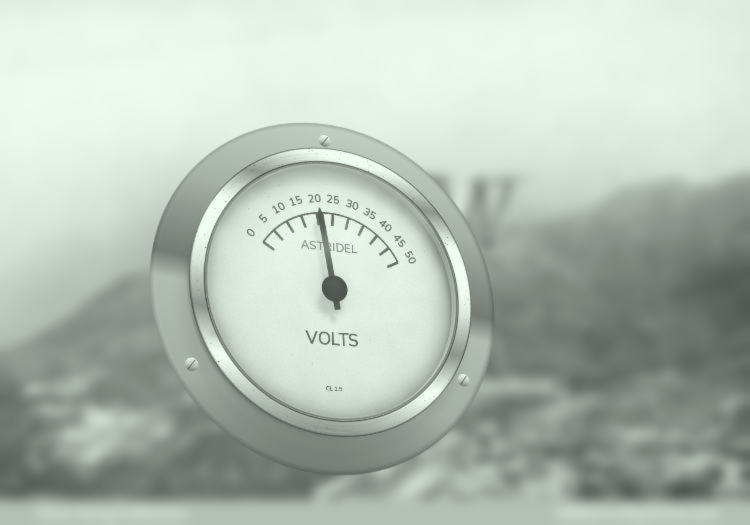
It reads 20 V
